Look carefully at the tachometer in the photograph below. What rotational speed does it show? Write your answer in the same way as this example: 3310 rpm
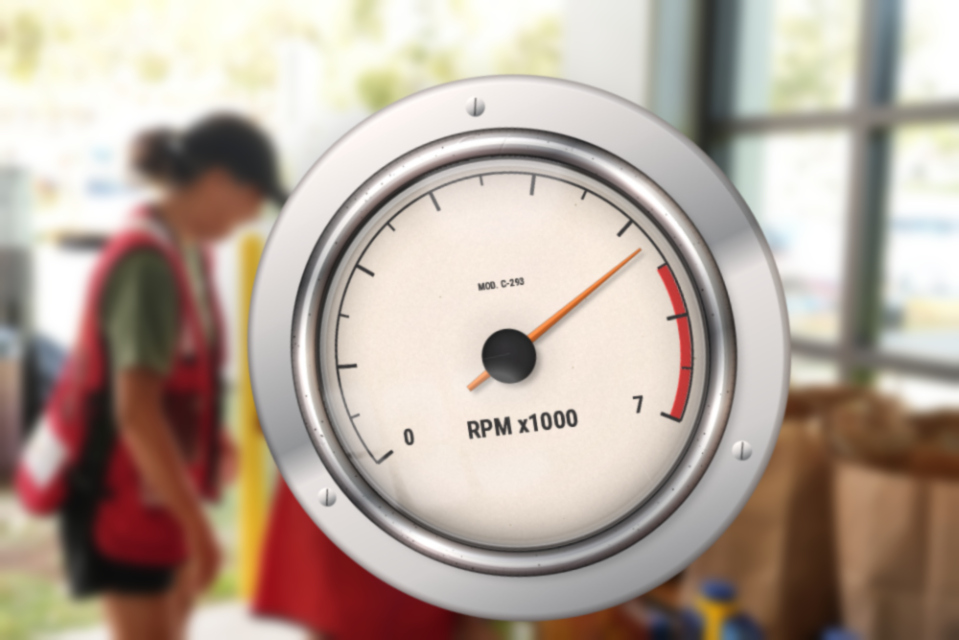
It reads 5250 rpm
